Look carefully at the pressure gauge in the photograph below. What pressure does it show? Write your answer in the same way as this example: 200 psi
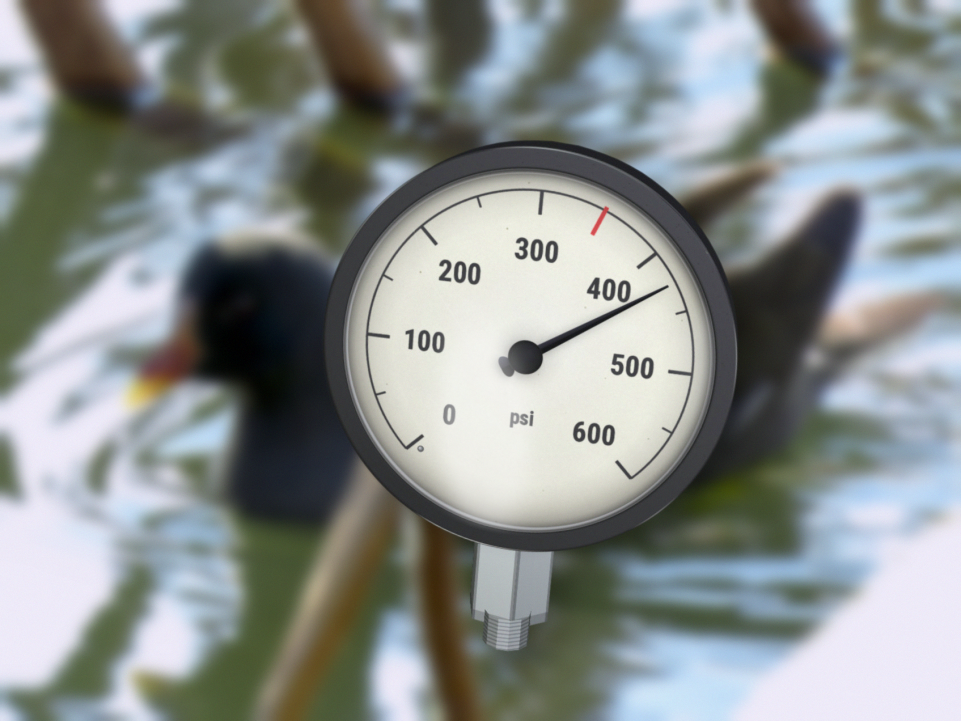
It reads 425 psi
